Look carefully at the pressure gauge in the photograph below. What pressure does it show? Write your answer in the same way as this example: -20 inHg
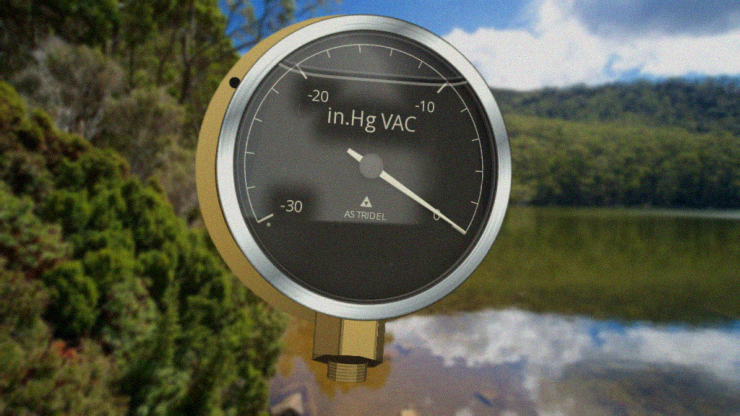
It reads 0 inHg
